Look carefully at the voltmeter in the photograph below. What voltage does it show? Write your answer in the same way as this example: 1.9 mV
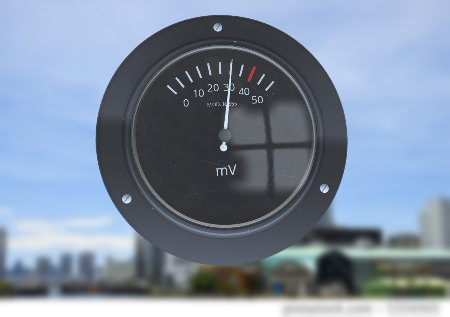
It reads 30 mV
